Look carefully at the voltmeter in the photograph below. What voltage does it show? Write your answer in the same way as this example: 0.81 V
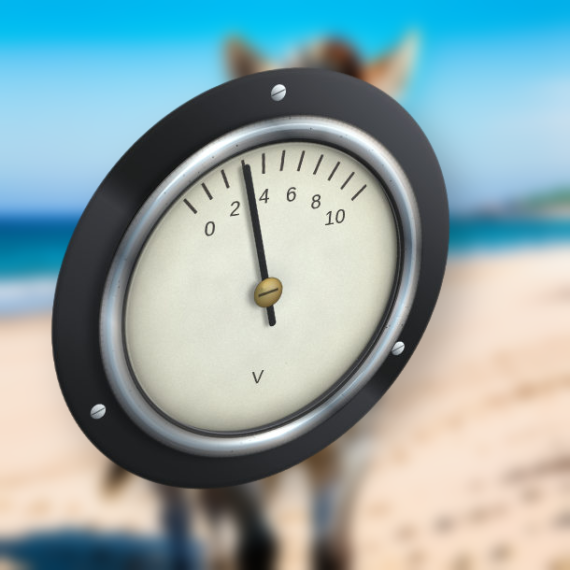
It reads 3 V
